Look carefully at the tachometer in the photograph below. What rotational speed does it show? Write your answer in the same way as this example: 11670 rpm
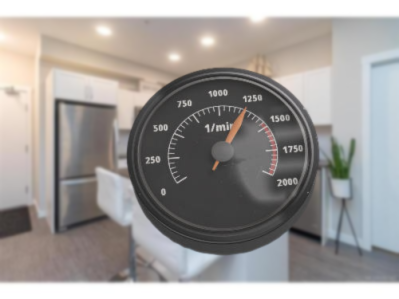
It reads 1250 rpm
